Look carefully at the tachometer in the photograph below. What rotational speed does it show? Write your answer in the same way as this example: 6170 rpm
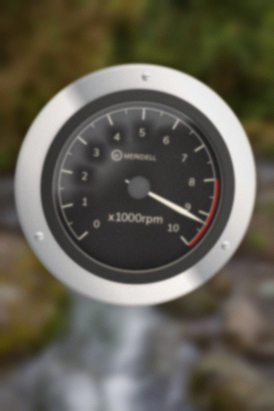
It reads 9250 rpm
